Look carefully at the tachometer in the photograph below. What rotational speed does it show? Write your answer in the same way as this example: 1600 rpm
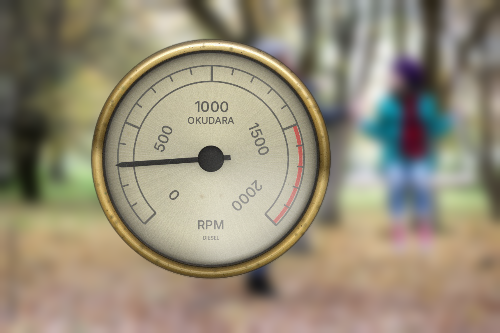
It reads 300 rpm
